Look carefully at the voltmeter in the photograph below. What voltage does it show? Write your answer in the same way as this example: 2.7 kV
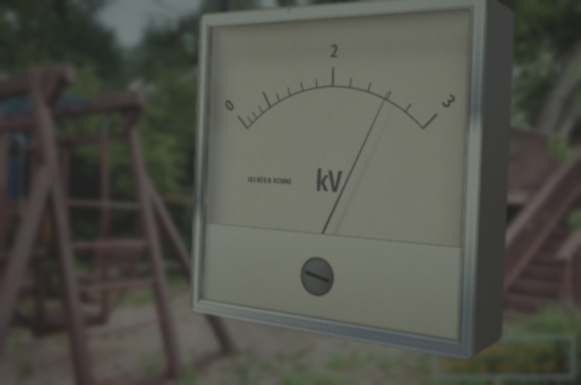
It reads 2.6 kV
